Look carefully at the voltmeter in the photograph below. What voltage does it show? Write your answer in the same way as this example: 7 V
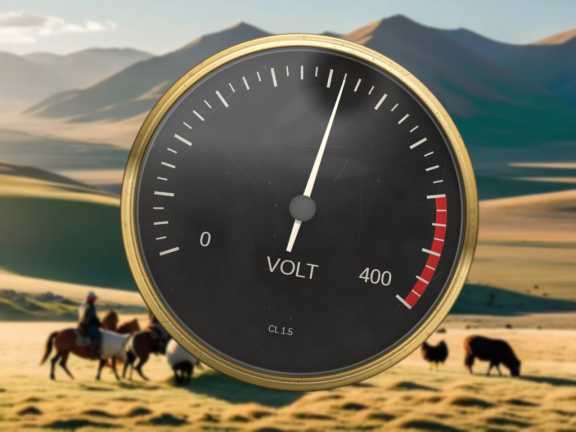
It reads 210 V
